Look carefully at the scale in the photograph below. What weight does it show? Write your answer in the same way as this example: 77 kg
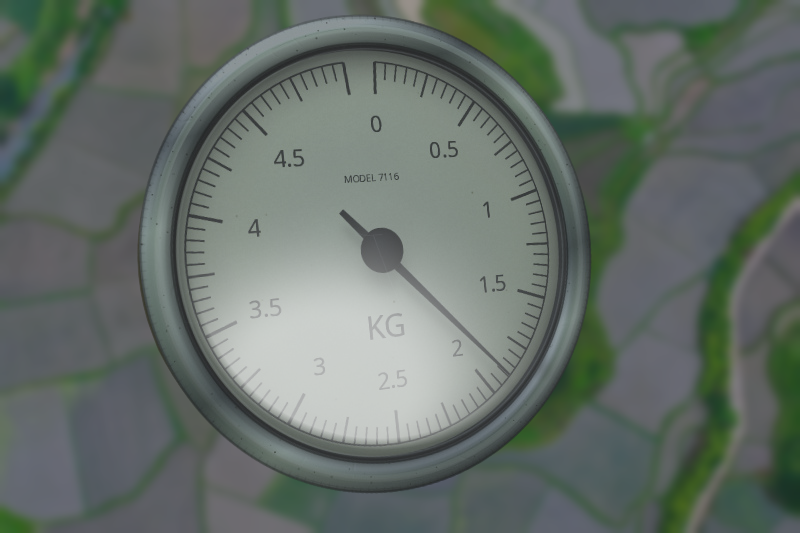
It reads 1.9 kg
